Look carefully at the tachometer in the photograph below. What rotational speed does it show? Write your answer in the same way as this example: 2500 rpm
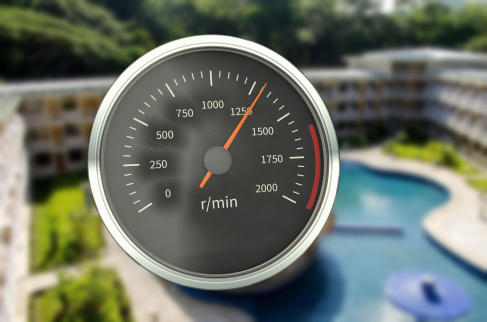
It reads 1300 rpm
